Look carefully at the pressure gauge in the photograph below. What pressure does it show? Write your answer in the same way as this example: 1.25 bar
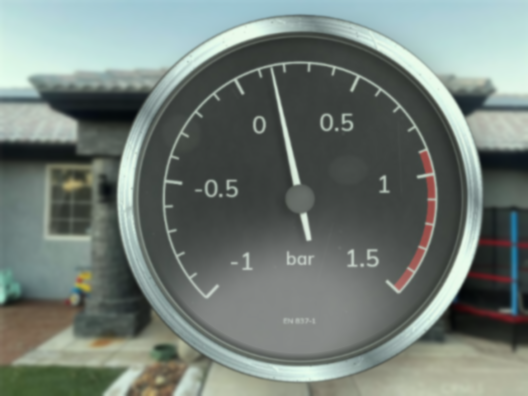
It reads 0.15 bar
